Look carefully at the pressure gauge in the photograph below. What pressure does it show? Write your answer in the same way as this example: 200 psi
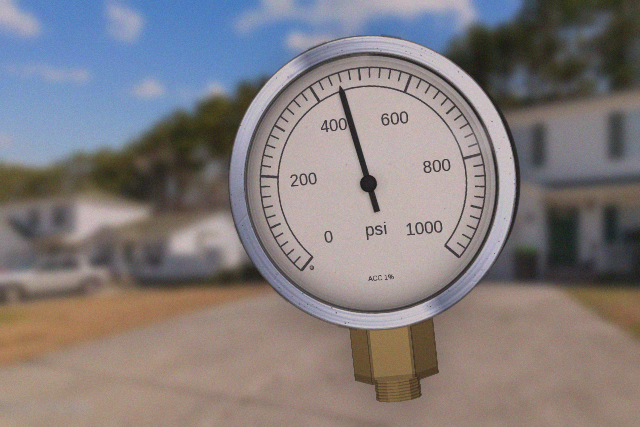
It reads 460 psi
